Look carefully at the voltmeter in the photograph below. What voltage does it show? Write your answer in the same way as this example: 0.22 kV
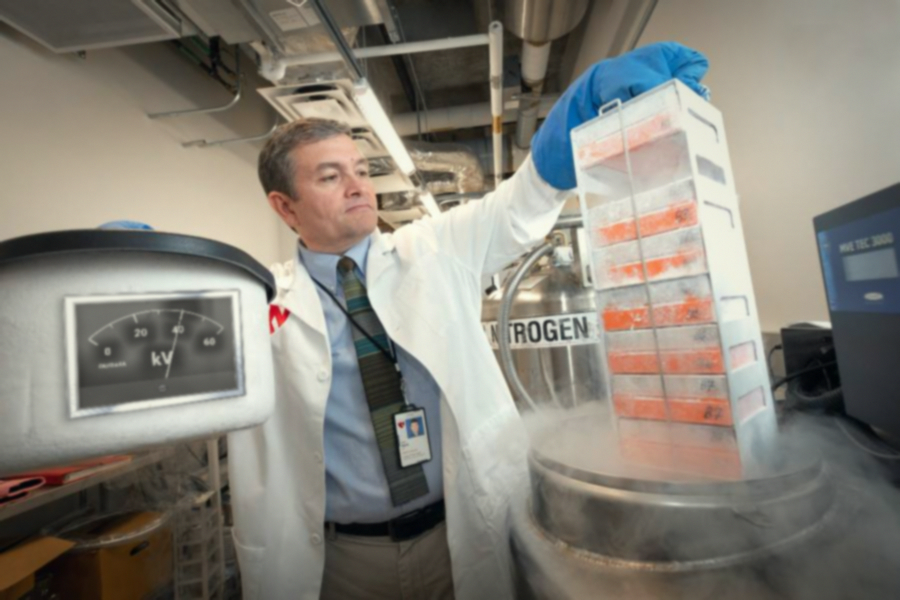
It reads 40 kV
